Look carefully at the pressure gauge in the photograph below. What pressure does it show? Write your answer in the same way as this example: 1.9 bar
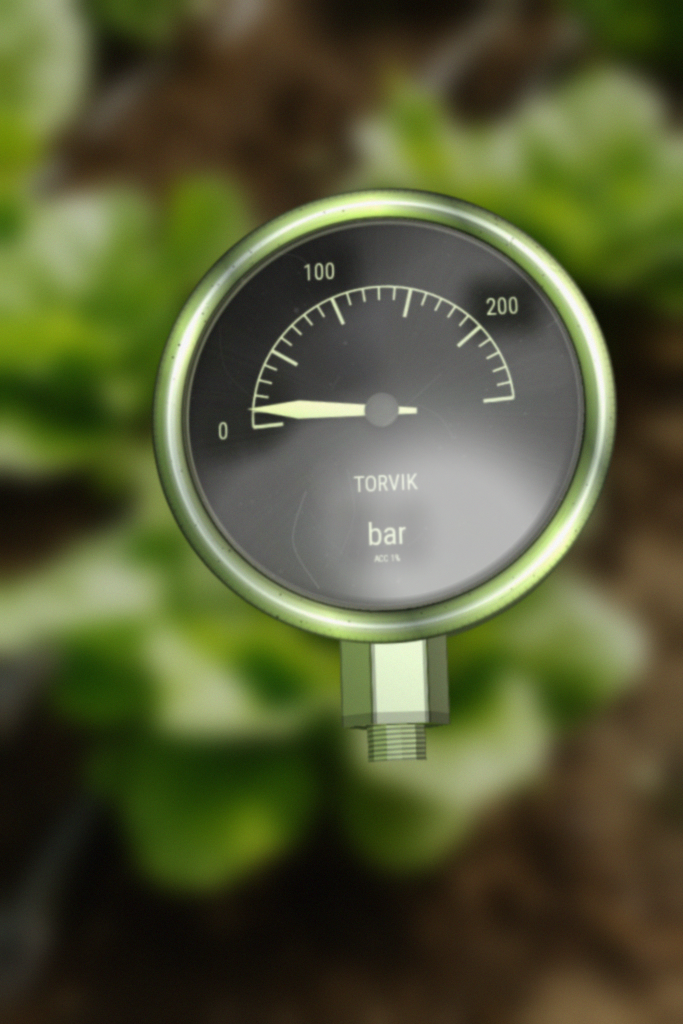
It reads 10 bar
